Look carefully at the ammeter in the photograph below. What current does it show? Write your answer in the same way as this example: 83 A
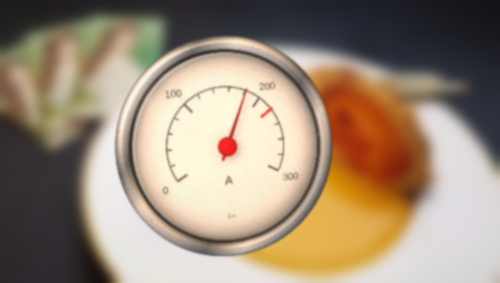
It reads 180 A
